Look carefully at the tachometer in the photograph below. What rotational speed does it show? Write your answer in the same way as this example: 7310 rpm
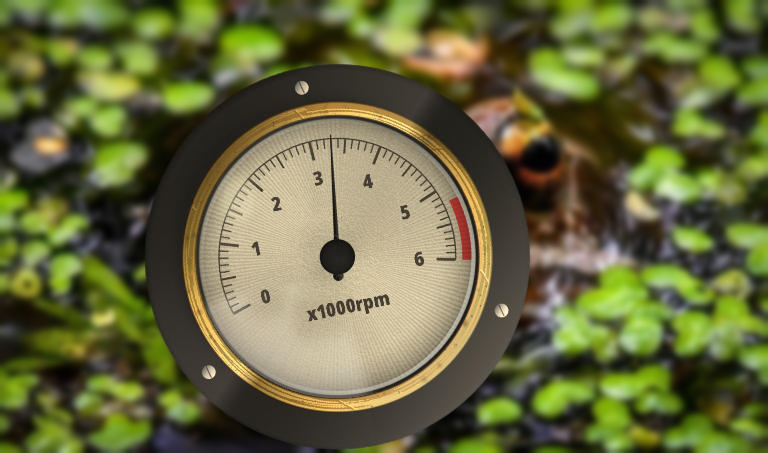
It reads 3300 rpm
